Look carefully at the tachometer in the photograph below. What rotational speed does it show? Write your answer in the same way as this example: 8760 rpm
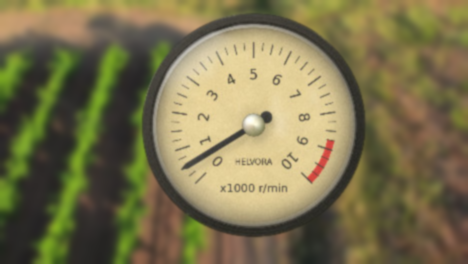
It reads 500 rpm
